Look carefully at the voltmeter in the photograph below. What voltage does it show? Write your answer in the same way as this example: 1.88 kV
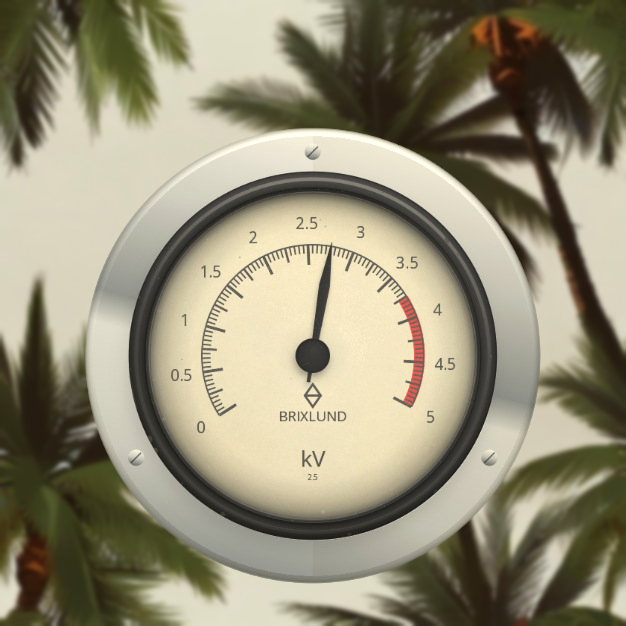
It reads 2.75 kV
